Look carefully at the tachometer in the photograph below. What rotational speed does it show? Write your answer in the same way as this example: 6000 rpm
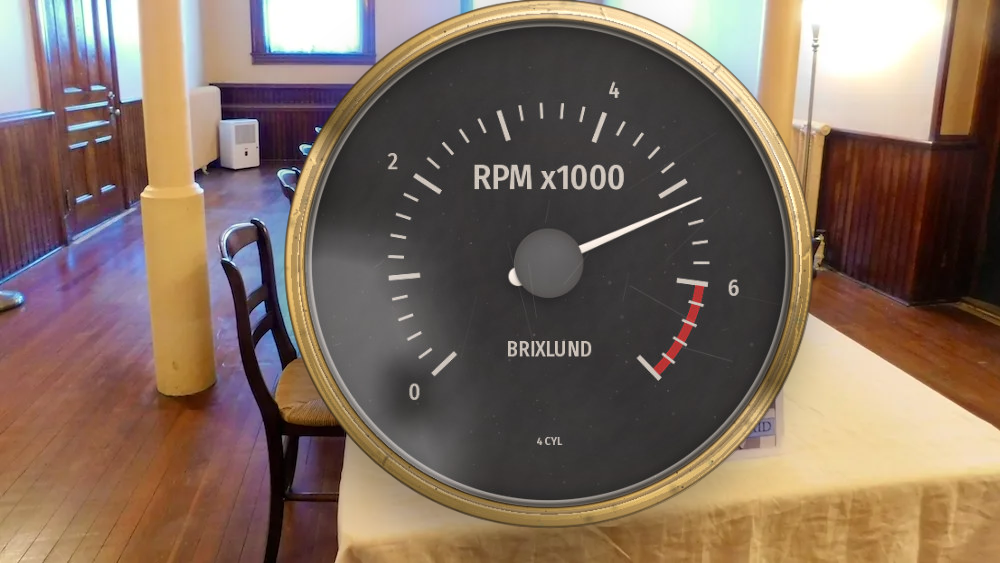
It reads 5200 rpm
